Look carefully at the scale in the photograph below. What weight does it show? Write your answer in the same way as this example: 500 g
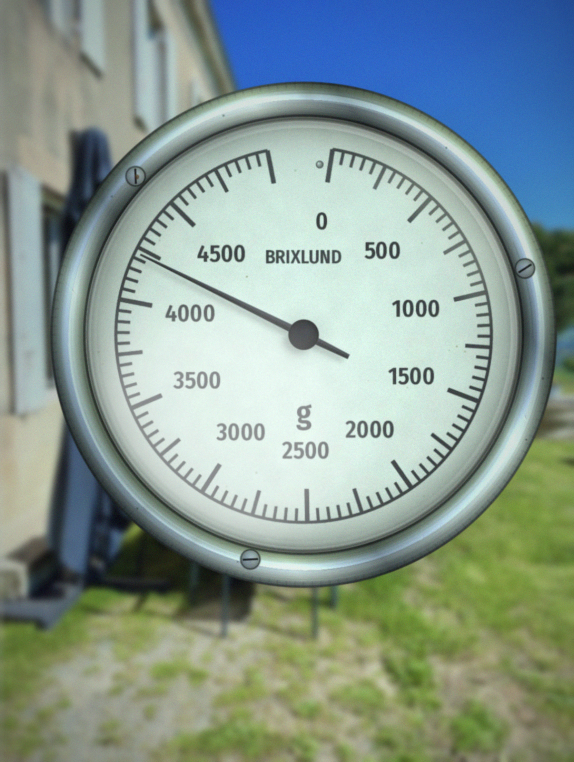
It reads 4225 g
